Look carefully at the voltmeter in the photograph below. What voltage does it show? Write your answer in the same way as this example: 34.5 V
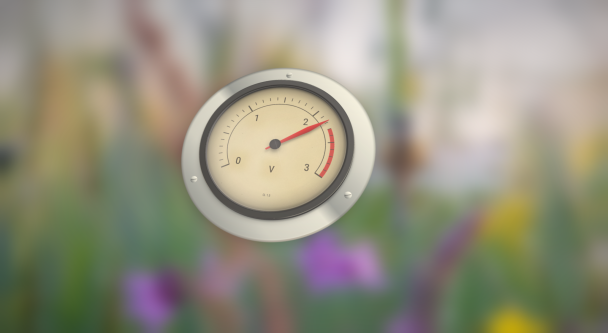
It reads 2.2 V
